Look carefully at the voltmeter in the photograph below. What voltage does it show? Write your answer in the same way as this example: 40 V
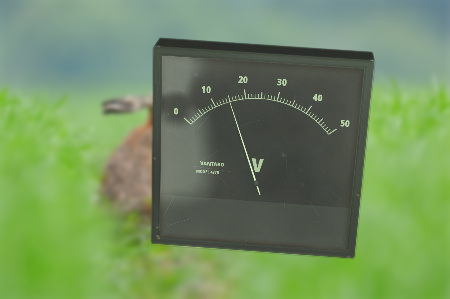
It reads 15 V
